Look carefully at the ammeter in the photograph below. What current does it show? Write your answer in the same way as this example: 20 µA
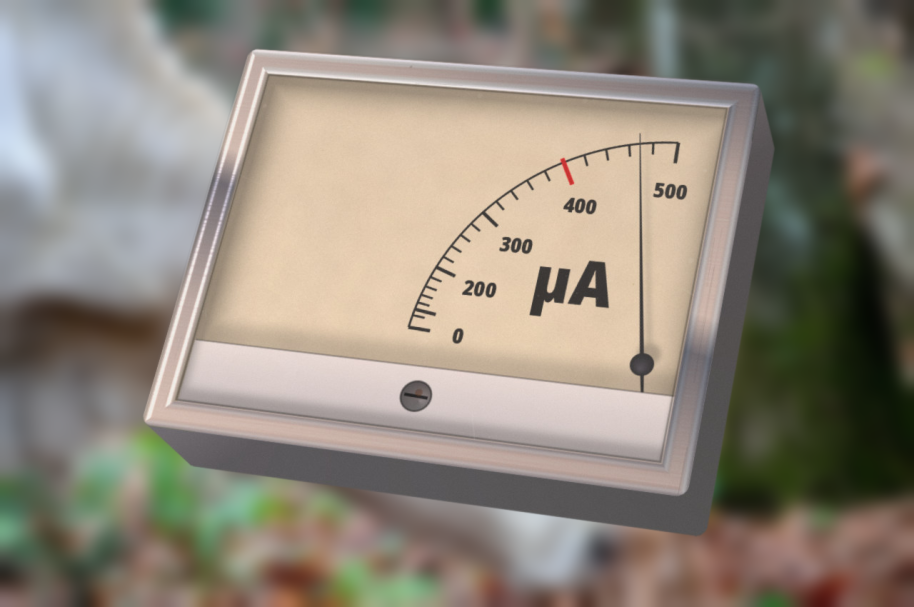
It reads 470 µA
